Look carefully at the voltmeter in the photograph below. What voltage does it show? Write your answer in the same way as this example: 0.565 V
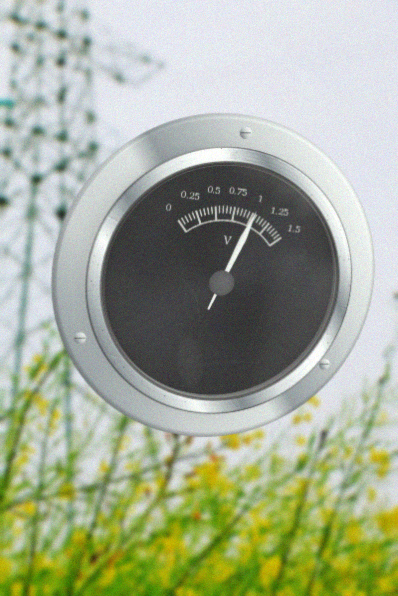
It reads 1 V
